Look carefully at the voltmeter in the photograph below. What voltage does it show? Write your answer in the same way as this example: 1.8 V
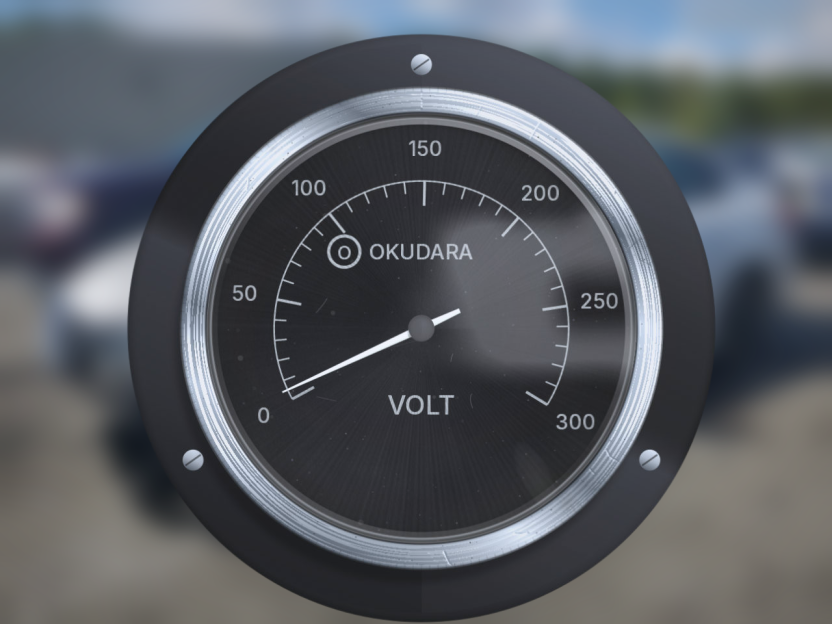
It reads 5 V
